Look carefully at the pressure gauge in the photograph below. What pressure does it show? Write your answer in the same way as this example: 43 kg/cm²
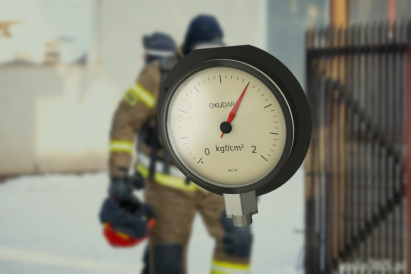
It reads 1.25 kg/cm²
